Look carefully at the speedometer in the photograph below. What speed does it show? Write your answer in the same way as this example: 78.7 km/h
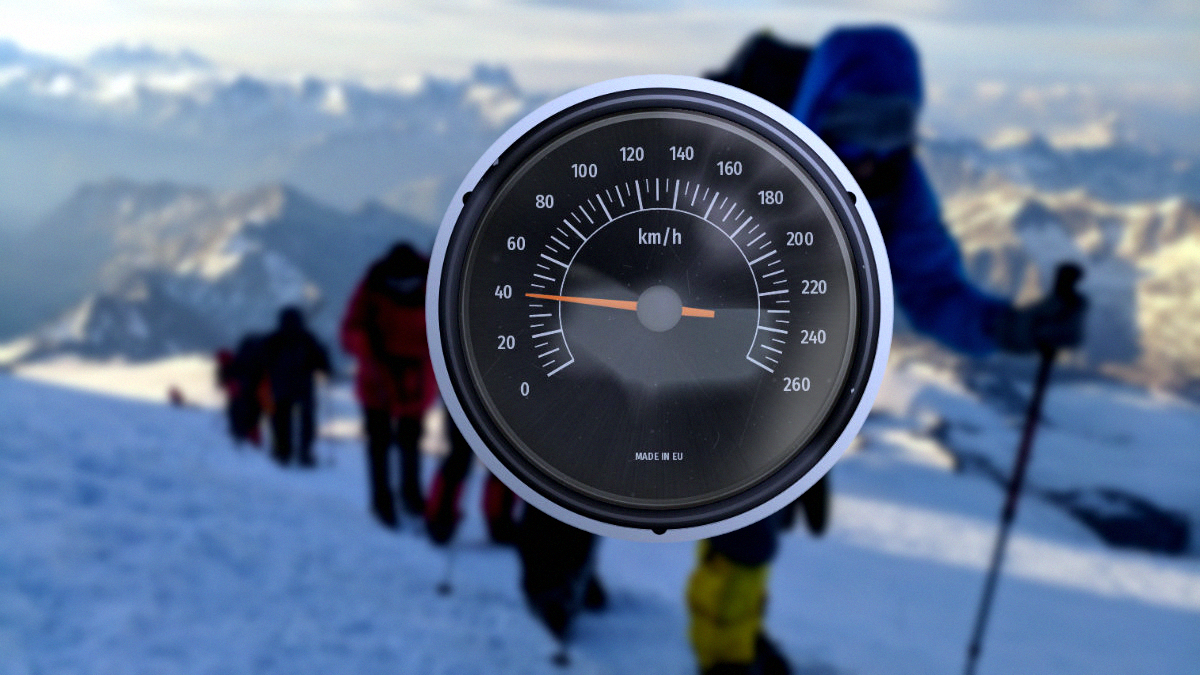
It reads 40 km/h
